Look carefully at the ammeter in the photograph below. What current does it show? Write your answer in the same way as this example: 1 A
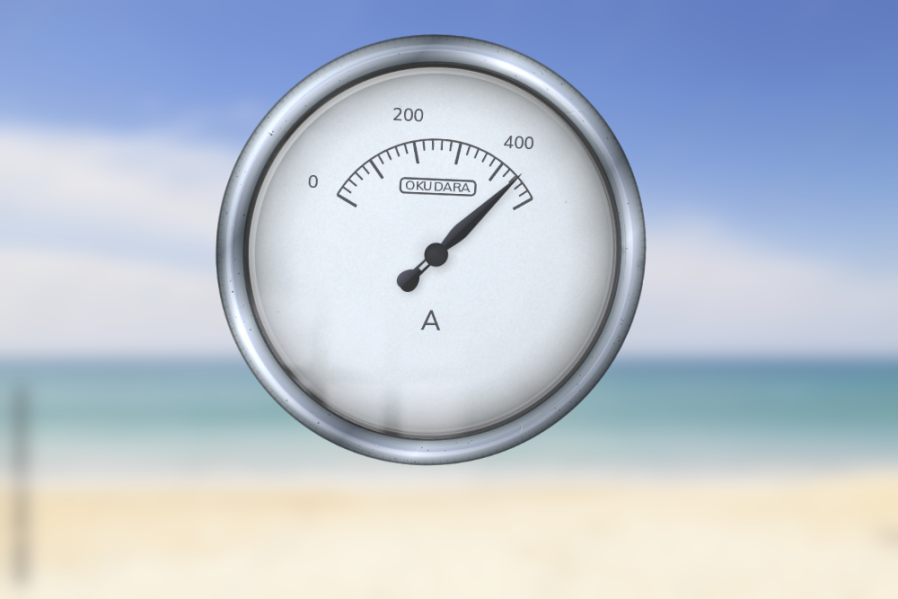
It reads 440 A
